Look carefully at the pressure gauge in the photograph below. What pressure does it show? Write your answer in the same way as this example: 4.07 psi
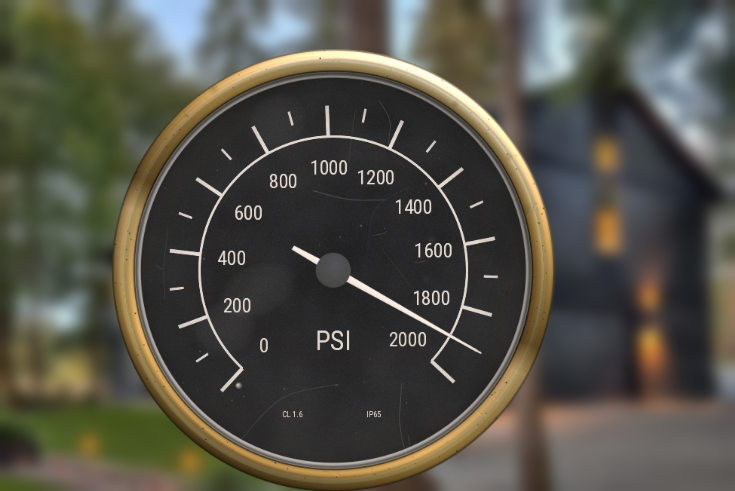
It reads 1900 psi
